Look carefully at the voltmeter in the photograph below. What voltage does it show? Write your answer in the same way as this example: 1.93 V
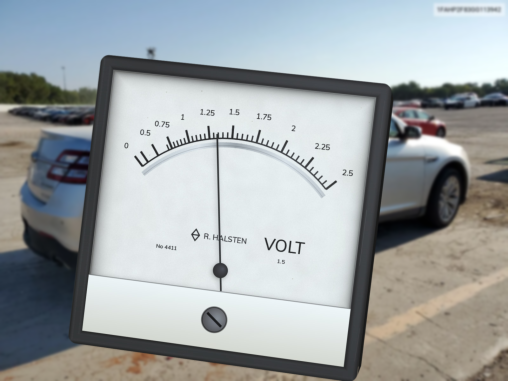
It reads 1.35 V
